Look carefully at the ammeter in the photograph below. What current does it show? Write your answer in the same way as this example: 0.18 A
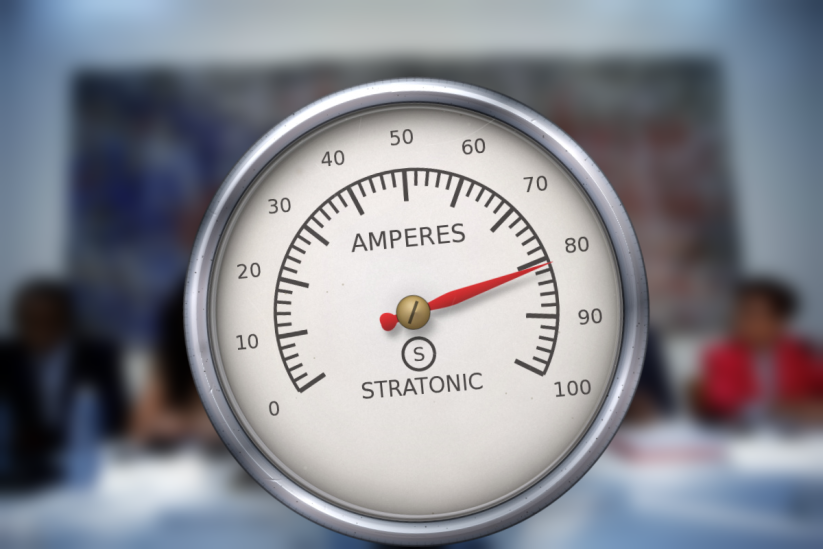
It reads 81 A
